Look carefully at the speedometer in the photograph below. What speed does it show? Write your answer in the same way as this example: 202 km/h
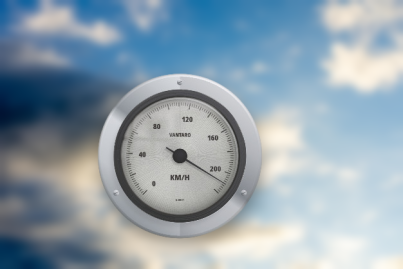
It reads 210 km/h
